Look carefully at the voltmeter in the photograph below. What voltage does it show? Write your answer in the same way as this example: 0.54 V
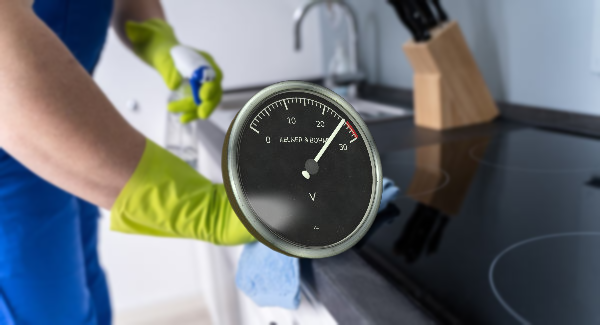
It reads 25 V
